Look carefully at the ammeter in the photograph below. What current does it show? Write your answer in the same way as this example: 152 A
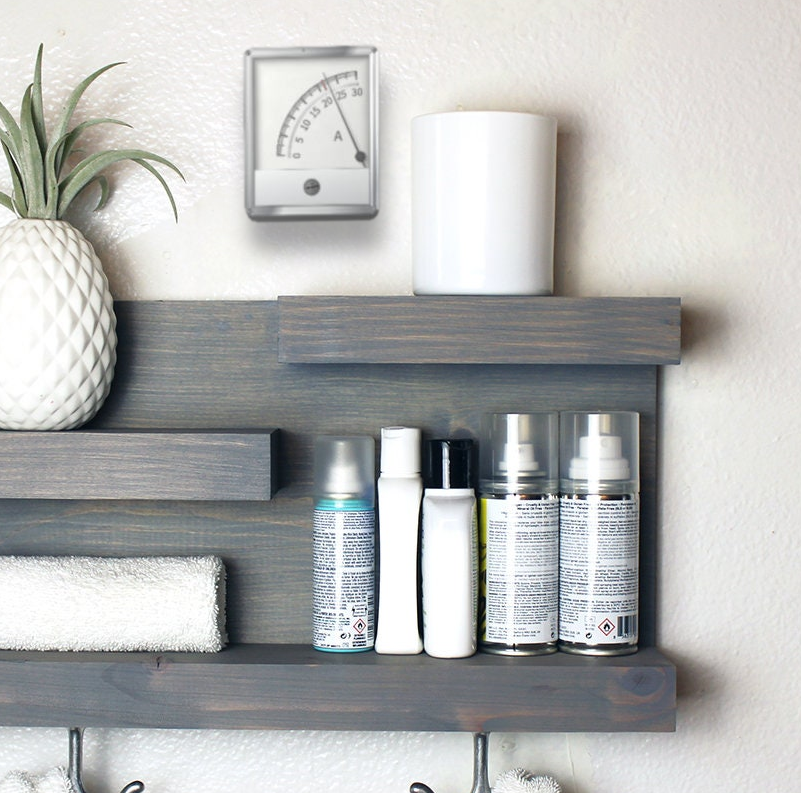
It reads 22.5 A
